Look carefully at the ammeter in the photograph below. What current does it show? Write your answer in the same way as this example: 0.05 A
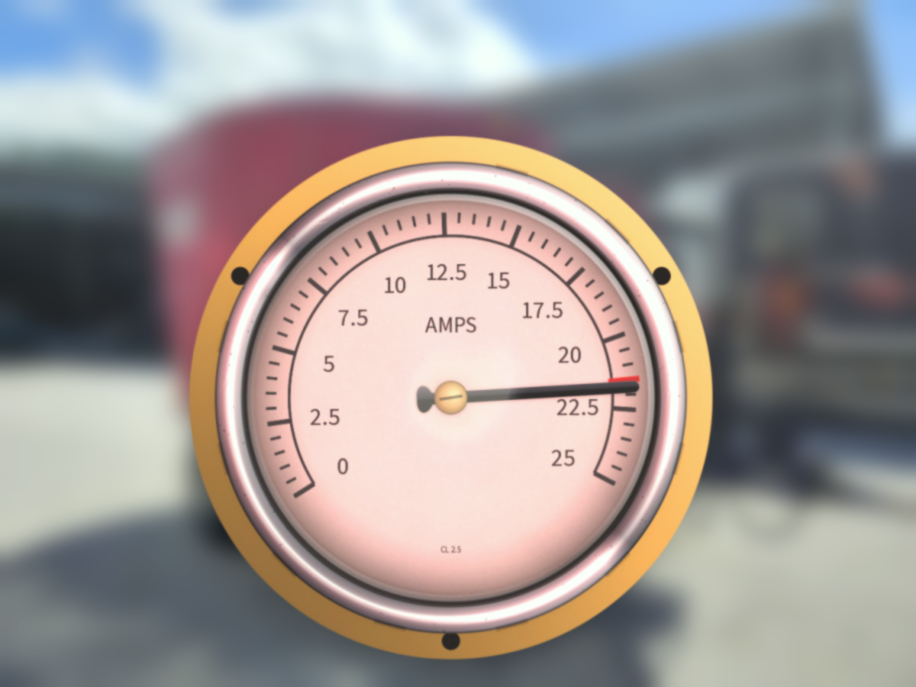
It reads 21.75 A
